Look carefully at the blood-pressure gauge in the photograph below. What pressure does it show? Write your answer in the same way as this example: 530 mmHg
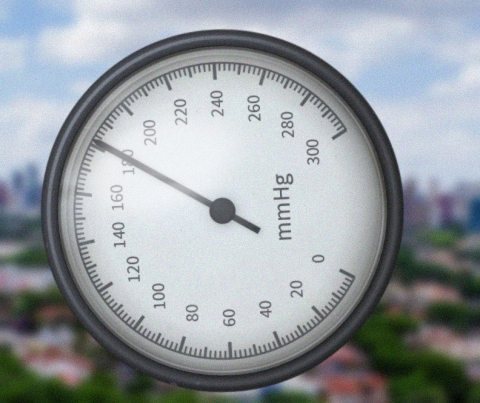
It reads 182 mmHg
